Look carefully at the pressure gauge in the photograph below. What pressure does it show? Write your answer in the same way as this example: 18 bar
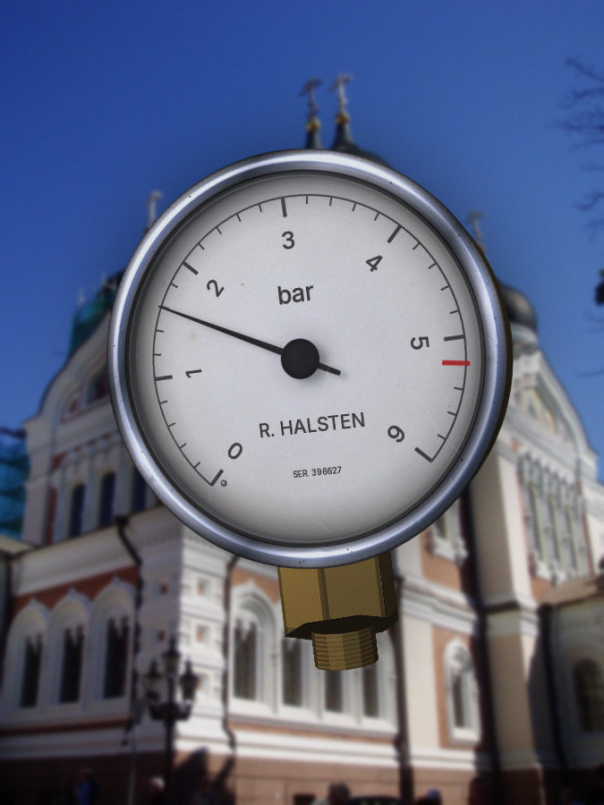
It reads 1.6 bar
